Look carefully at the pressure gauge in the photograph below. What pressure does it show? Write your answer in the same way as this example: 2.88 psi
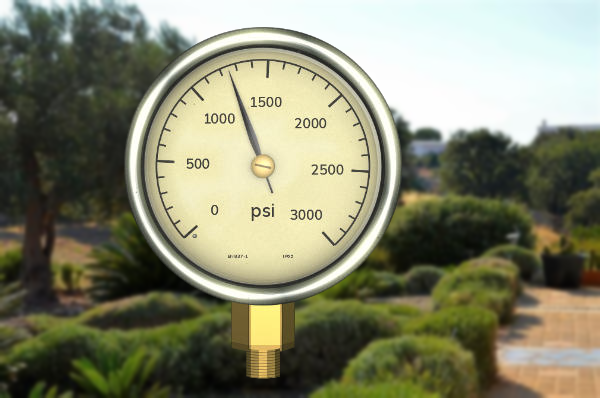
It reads 1250 psi
